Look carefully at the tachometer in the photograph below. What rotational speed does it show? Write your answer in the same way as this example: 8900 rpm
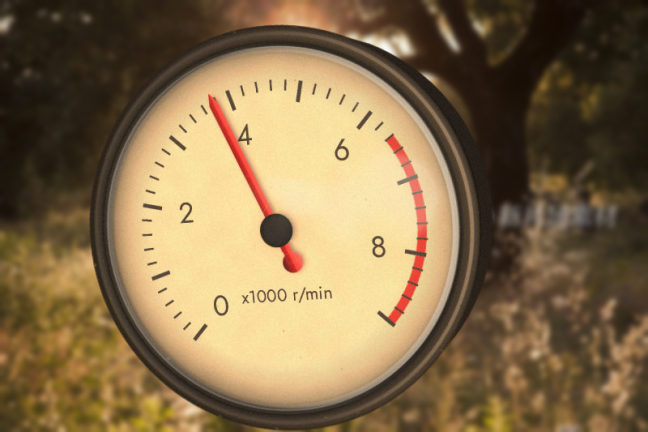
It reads 3800 rpm
